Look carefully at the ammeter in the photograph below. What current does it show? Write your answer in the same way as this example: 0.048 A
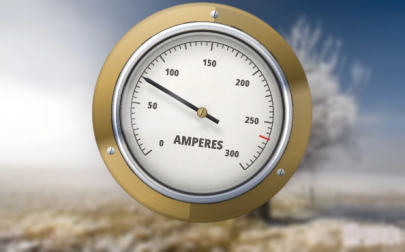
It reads 75 A
